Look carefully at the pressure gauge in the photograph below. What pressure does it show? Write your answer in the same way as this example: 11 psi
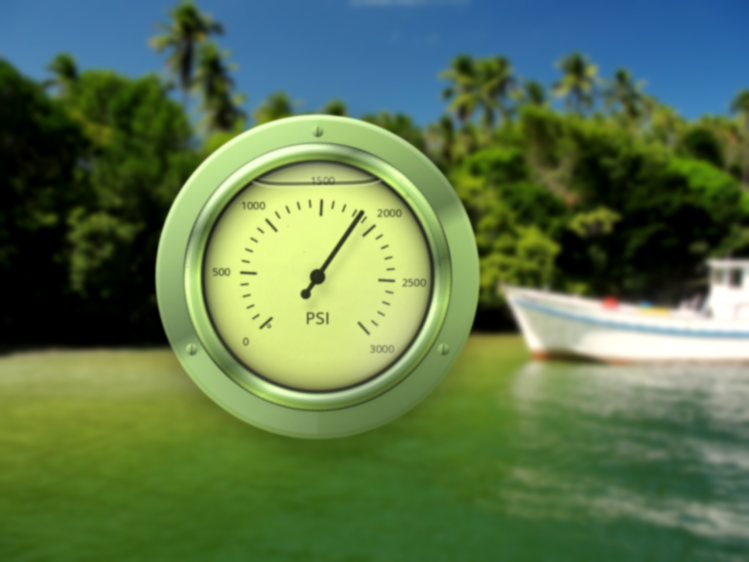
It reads 1850 psi
